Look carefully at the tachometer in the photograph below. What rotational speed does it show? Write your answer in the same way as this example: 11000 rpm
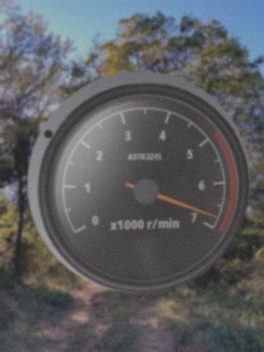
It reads 6750 rpm
